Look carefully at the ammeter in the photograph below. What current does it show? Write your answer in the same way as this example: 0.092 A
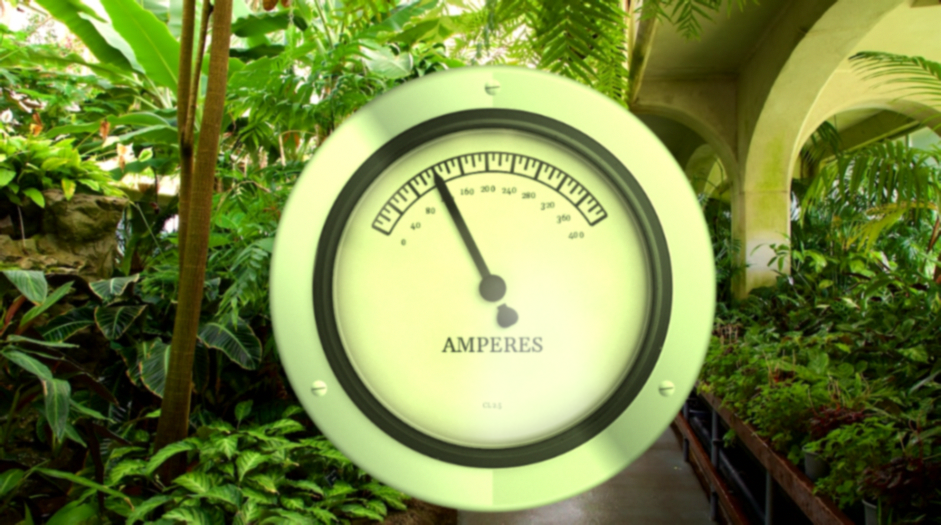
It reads 120 A
